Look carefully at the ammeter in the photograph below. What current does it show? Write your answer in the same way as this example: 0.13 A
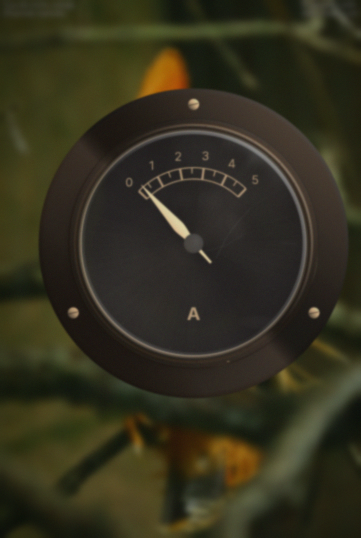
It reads 0.25 A
